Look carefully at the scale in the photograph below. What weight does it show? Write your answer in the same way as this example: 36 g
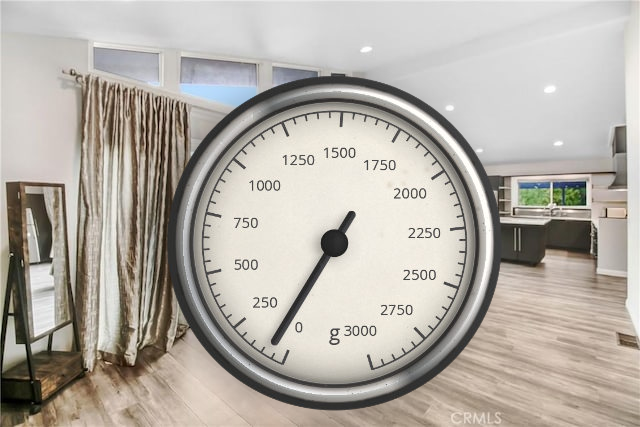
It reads 75 g
